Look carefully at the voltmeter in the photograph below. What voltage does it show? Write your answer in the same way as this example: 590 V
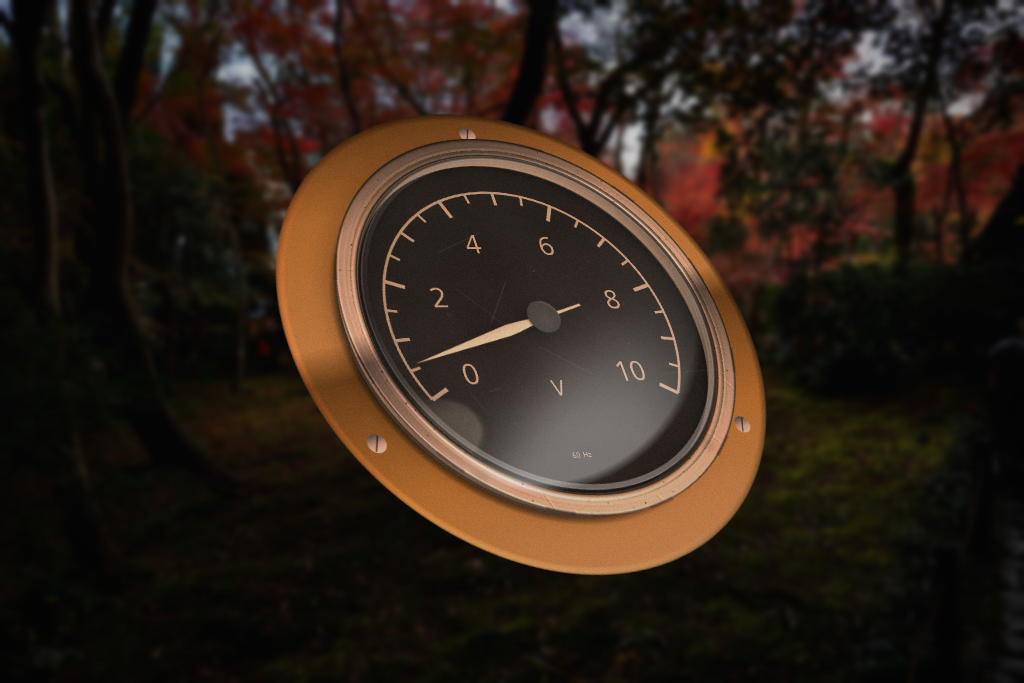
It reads 0.5 V
